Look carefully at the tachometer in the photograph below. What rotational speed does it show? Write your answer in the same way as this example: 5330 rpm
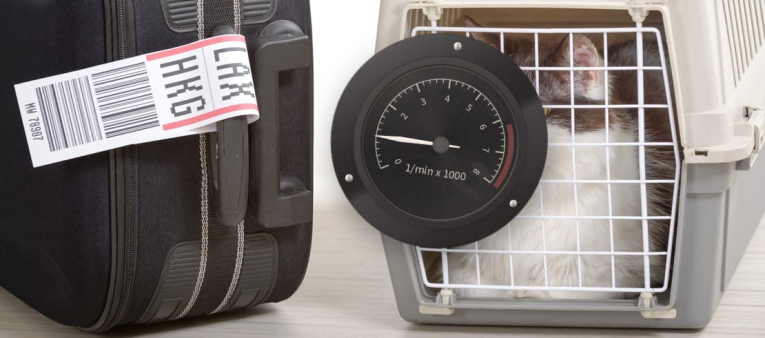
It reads 1000 rpm
